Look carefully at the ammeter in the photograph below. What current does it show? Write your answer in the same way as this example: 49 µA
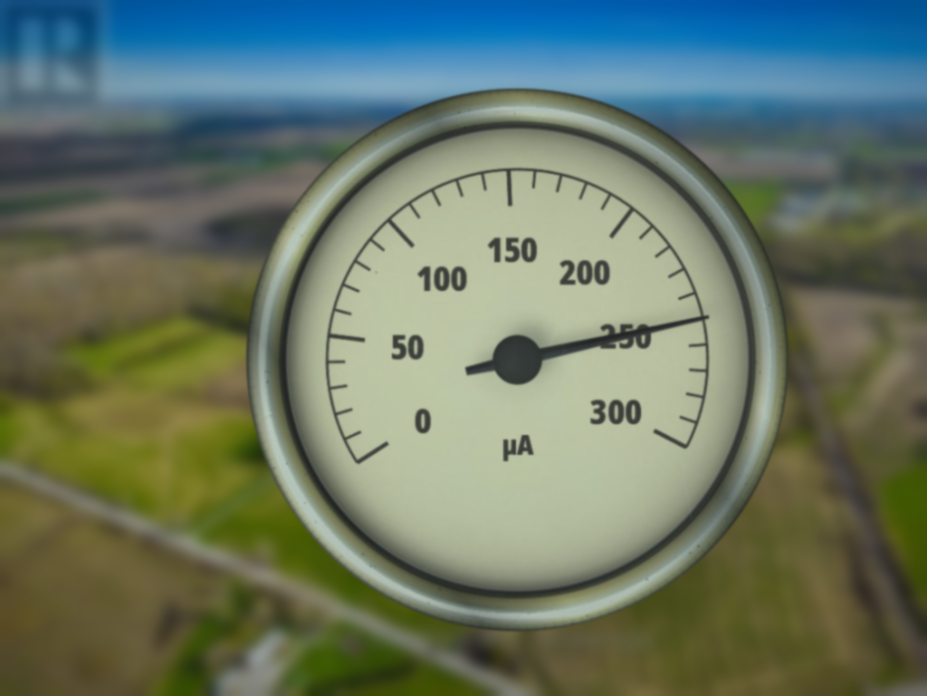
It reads 250 µA
